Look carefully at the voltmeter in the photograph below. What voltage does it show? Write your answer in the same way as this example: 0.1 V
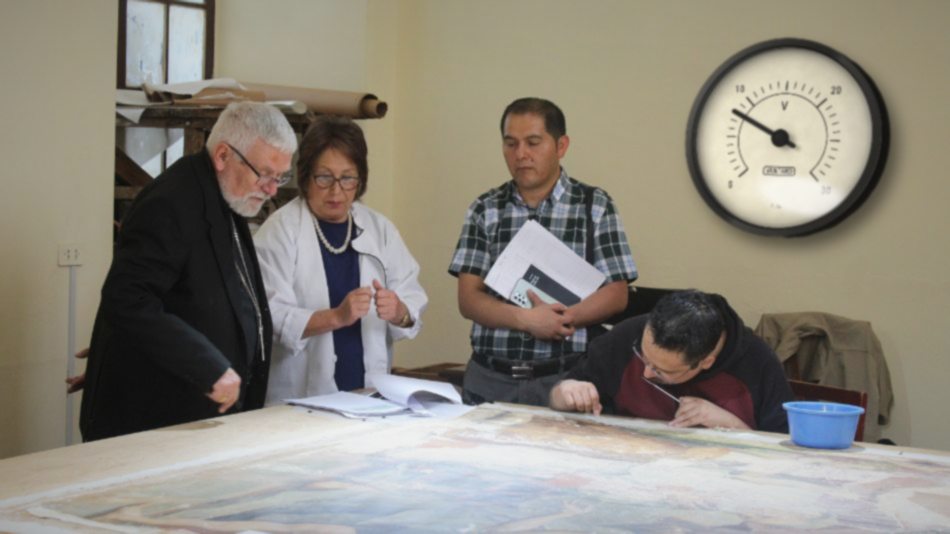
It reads 8 V
